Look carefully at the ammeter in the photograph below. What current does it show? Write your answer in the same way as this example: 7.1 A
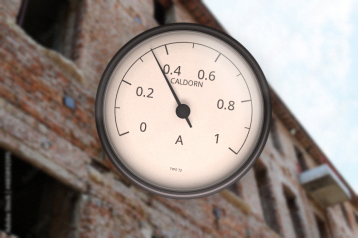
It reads 0.35 A
